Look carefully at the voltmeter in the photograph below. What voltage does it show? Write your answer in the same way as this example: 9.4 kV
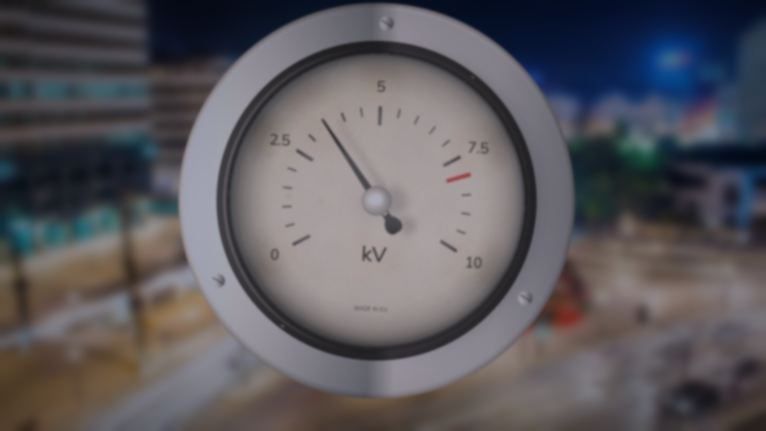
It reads 3.5 kV
